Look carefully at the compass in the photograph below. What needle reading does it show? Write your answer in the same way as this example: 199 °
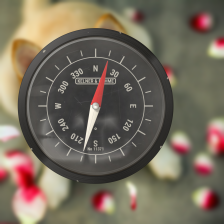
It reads 15 °
